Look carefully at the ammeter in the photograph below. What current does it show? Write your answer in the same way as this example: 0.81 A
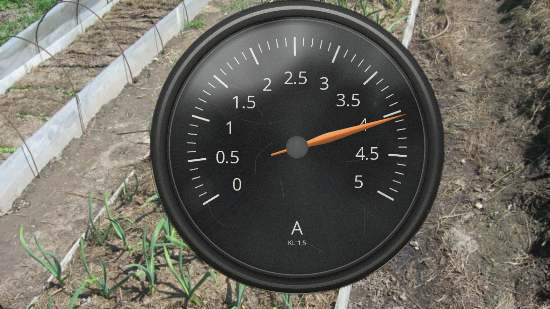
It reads 4.05 A
